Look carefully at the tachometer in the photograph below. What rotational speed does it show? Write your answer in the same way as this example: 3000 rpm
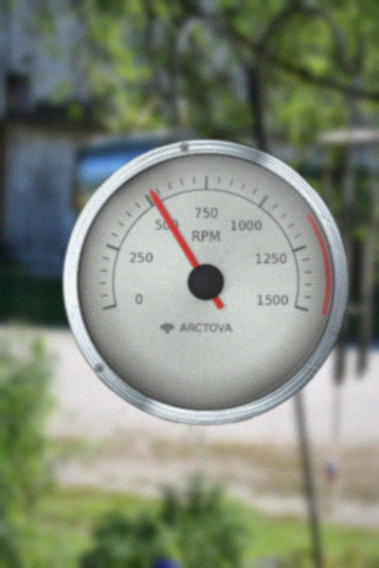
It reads 525 rpm
